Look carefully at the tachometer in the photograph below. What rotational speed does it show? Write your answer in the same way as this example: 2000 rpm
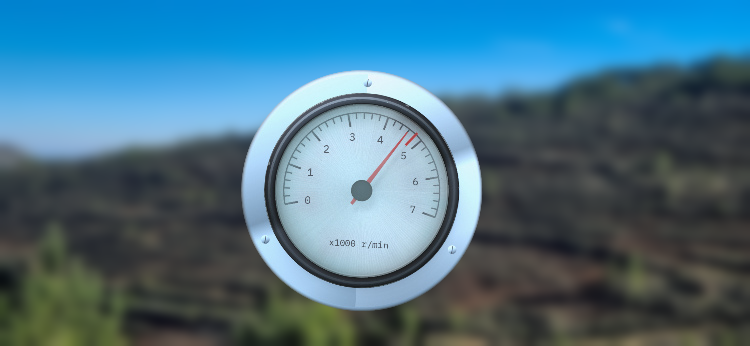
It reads 4600 rpm
